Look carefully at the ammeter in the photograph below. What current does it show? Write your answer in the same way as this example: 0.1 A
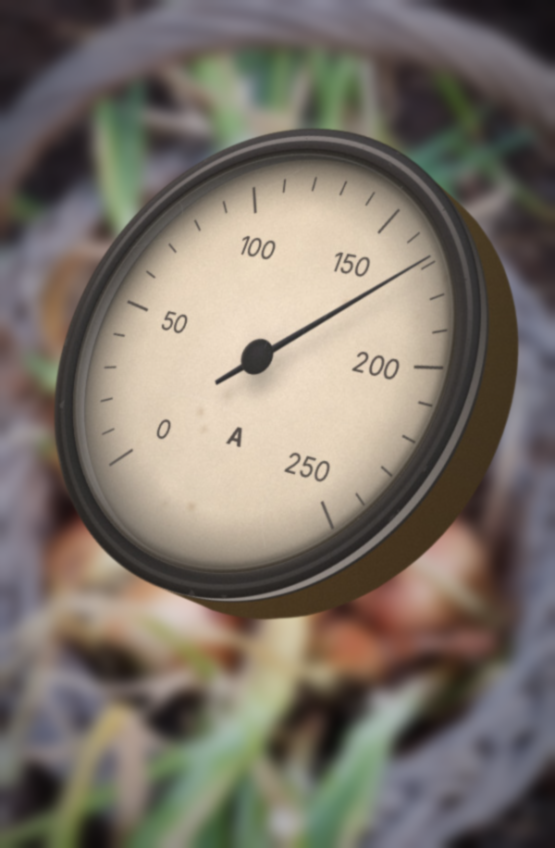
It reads 170 A
